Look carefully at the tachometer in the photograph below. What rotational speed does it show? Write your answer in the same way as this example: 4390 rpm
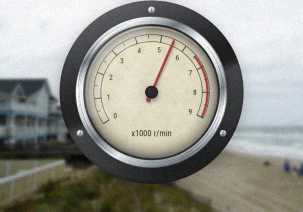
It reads 5500 rpm
